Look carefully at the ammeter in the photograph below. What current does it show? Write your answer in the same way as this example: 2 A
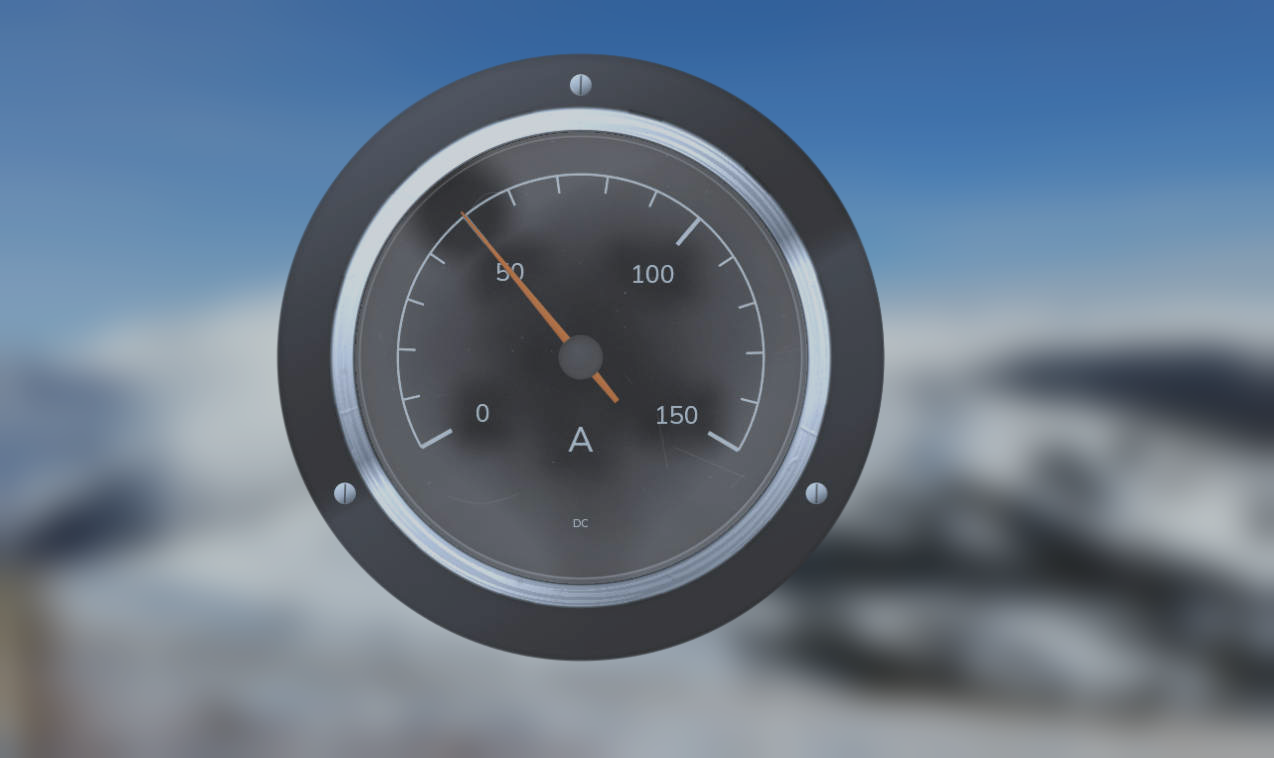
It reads 50 A
